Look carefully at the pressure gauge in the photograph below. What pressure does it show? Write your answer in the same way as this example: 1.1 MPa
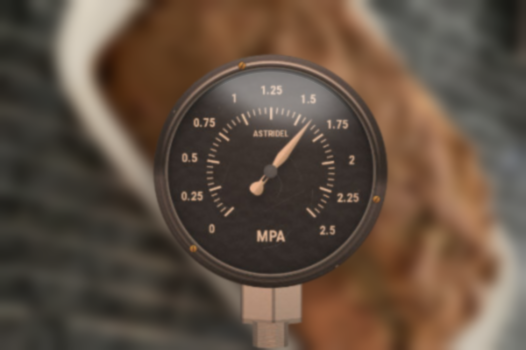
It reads 1.6 MPa
